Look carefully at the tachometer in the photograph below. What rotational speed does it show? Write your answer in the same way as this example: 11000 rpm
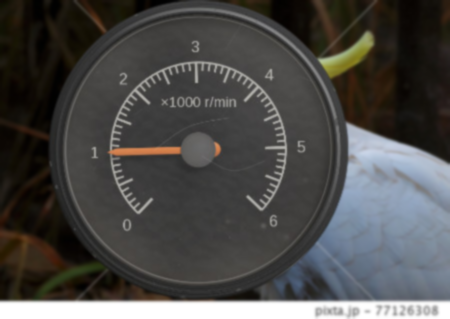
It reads 1000 rpm
